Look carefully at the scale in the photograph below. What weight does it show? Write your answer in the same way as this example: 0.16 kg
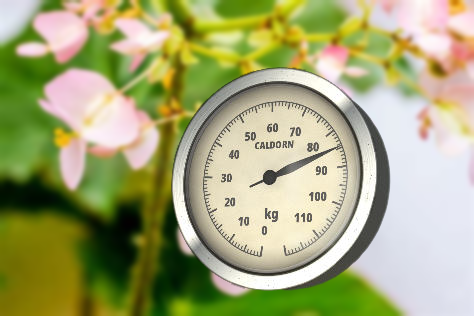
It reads 85 kg
